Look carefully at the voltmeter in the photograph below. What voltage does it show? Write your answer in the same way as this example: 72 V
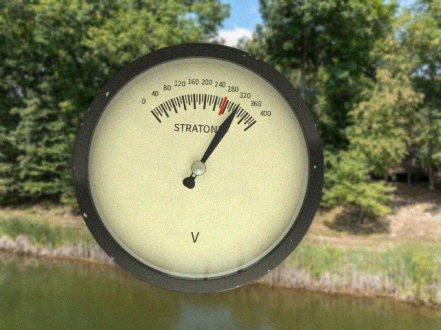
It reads 320 V
